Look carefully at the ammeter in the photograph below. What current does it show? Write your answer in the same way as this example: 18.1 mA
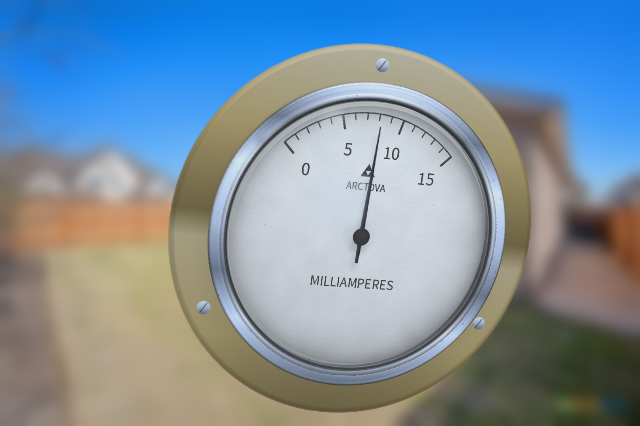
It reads 8 mA
